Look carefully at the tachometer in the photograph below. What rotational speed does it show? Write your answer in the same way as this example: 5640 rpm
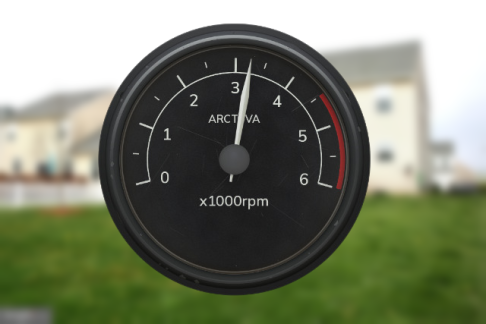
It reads 3250 rpm
